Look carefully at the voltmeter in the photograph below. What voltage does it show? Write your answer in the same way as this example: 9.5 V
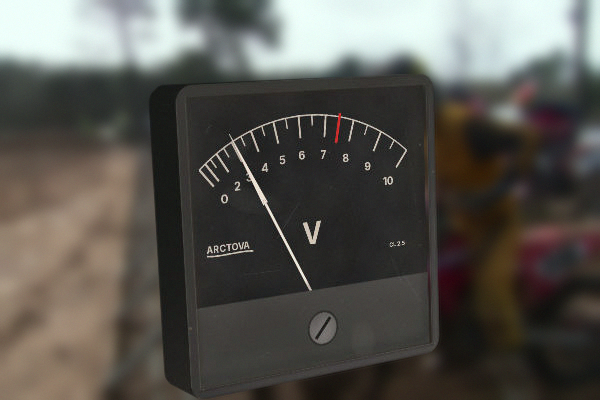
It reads 3 V
